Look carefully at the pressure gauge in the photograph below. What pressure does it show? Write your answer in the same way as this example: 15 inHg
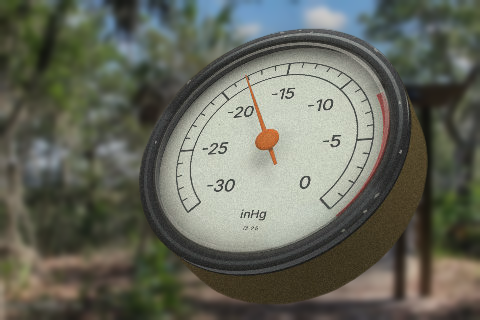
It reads -18 inHg
